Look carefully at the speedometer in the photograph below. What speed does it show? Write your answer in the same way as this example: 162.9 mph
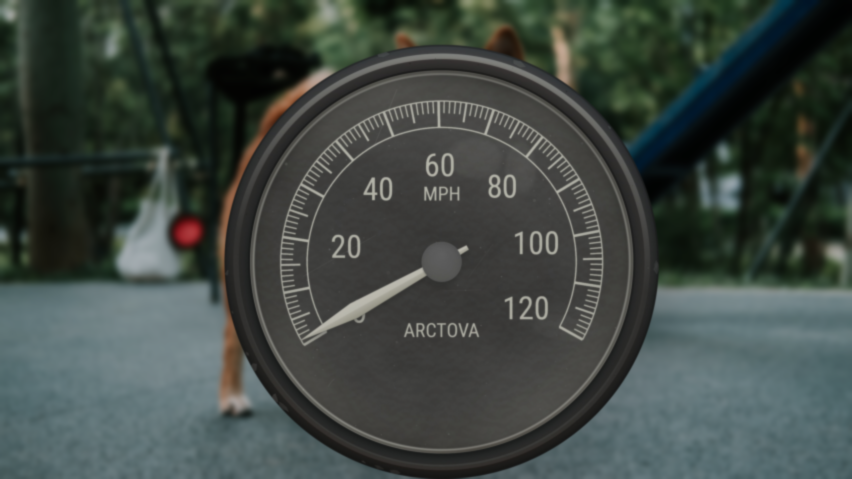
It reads 1 mph
